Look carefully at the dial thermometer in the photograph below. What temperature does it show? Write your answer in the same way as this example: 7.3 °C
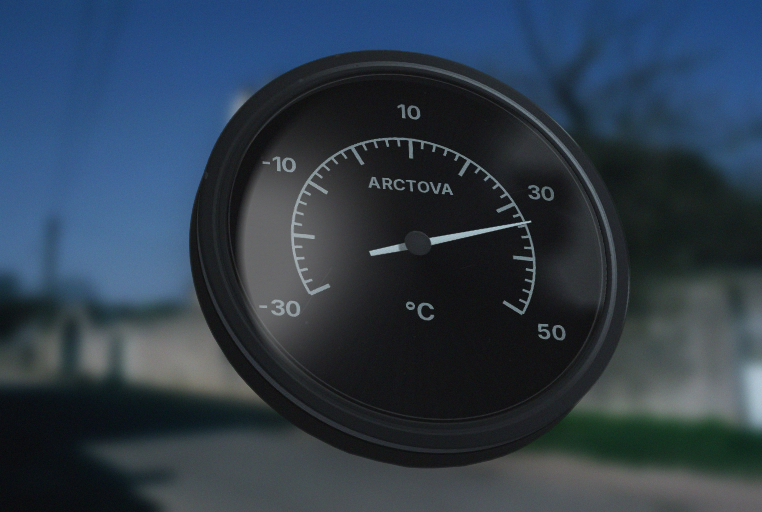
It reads 34 °C
